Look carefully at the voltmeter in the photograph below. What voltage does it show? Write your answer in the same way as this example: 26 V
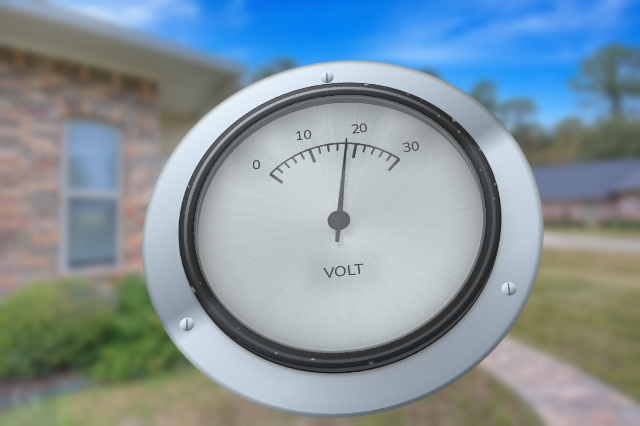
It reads 18 V
